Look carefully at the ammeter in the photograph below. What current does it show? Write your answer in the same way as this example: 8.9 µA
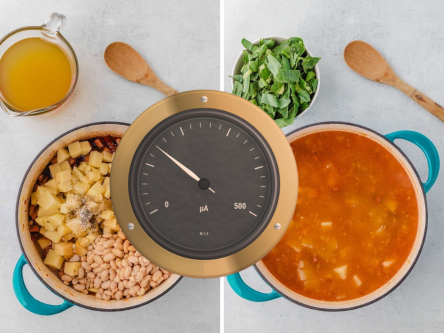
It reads 140 µA
